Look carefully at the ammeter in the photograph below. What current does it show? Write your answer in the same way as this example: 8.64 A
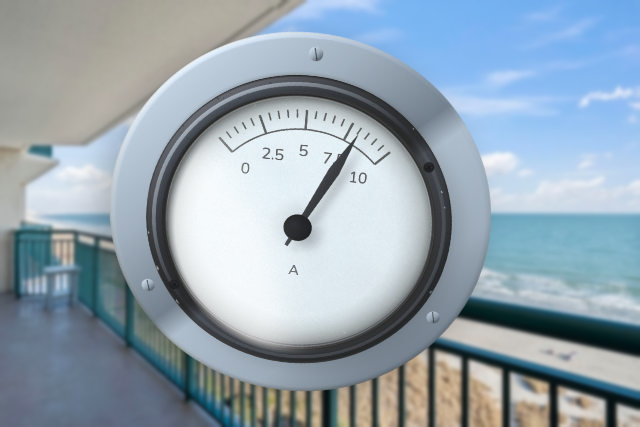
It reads 8 A
